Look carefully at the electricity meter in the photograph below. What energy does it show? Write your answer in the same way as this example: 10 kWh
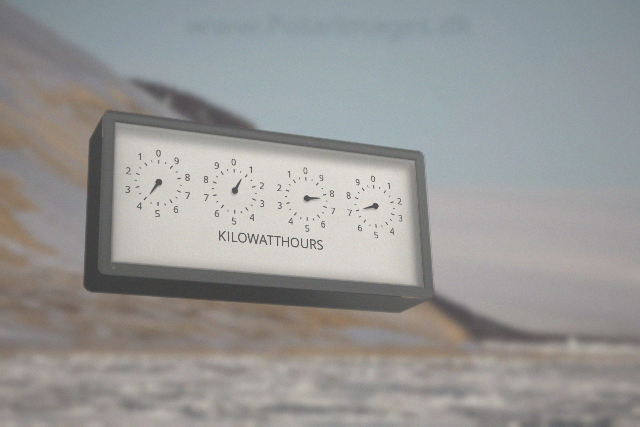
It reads 4077 kWh
